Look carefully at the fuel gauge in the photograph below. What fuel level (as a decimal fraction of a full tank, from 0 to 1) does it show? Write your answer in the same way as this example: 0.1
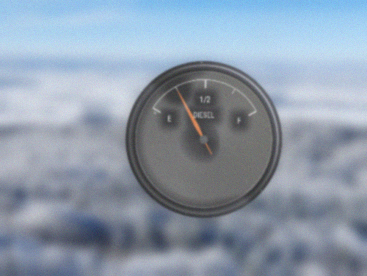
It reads 0.25
